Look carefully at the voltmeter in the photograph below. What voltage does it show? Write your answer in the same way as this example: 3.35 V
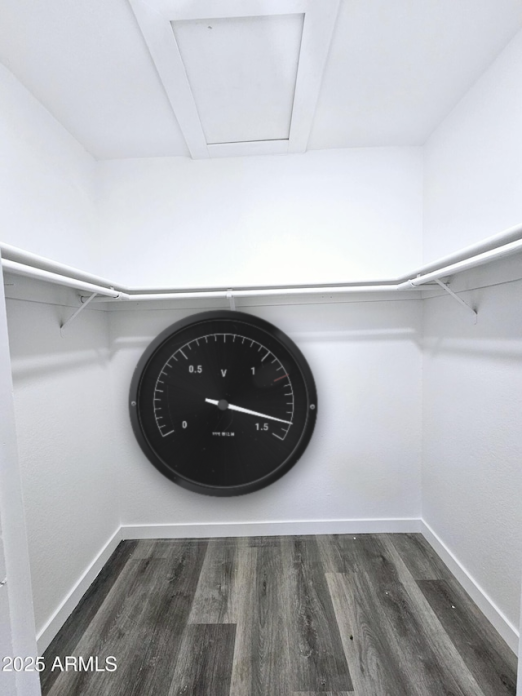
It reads 1.4 V
